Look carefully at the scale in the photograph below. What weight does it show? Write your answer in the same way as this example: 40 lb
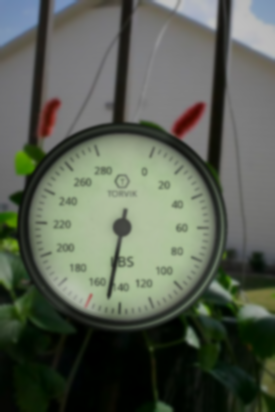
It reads 148 lb
